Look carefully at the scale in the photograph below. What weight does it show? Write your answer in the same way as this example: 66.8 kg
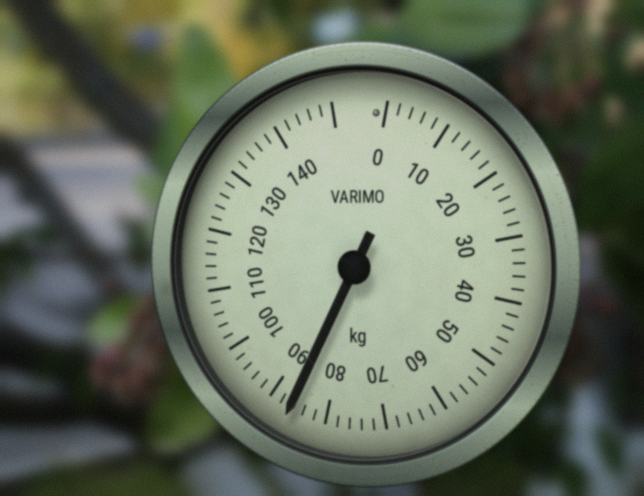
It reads 86 kg
